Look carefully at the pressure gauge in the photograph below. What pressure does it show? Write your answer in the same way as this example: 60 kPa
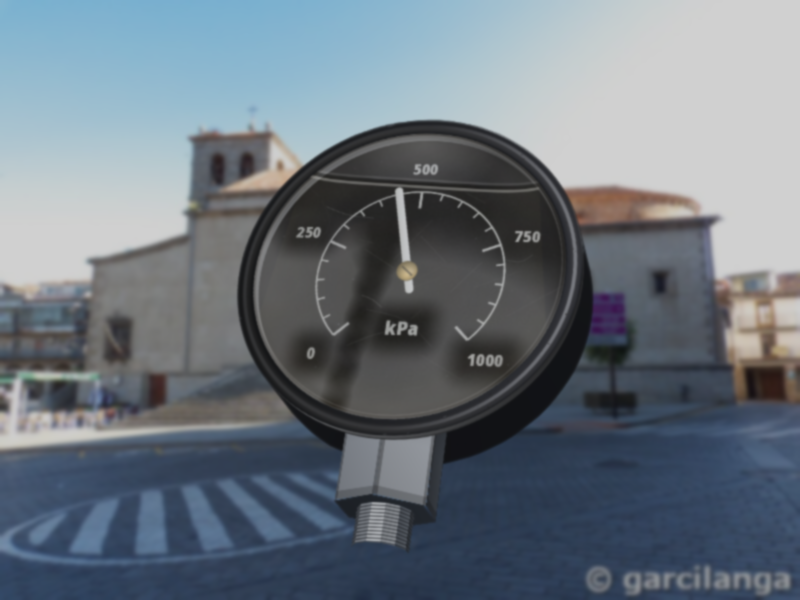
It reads 450 kPa
